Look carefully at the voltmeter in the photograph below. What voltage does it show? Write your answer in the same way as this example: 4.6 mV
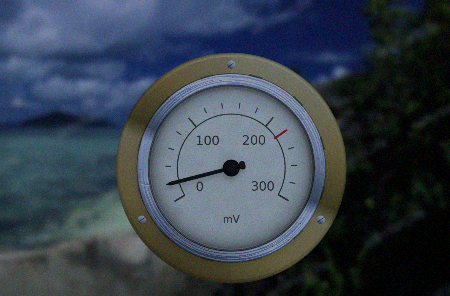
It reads 20 mV
